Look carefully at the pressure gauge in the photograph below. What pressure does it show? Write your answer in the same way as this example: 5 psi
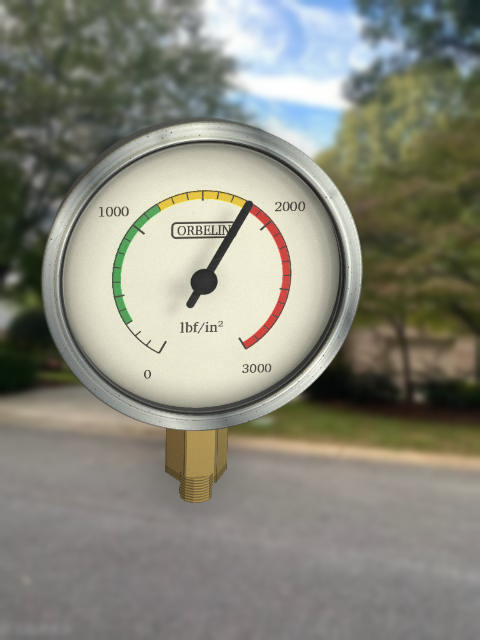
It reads 1800 psi
